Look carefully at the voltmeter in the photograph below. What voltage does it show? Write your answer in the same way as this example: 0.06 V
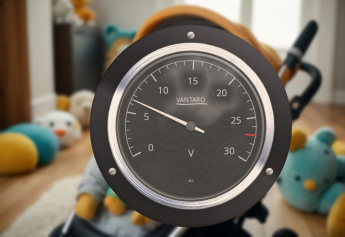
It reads 6.5 V
